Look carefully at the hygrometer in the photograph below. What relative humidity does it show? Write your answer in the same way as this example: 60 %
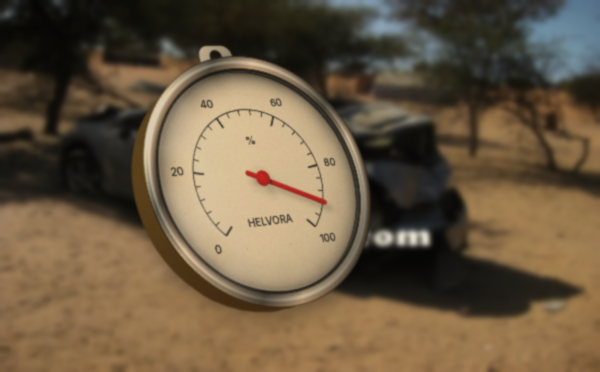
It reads 92 %
